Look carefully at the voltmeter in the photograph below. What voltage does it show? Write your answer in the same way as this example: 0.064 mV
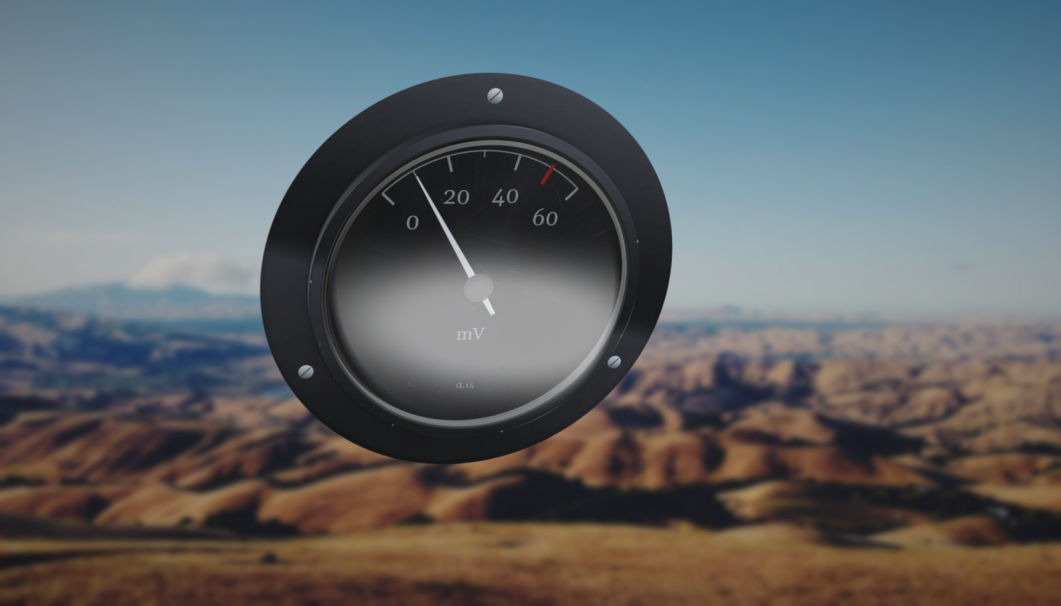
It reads 10 mV
